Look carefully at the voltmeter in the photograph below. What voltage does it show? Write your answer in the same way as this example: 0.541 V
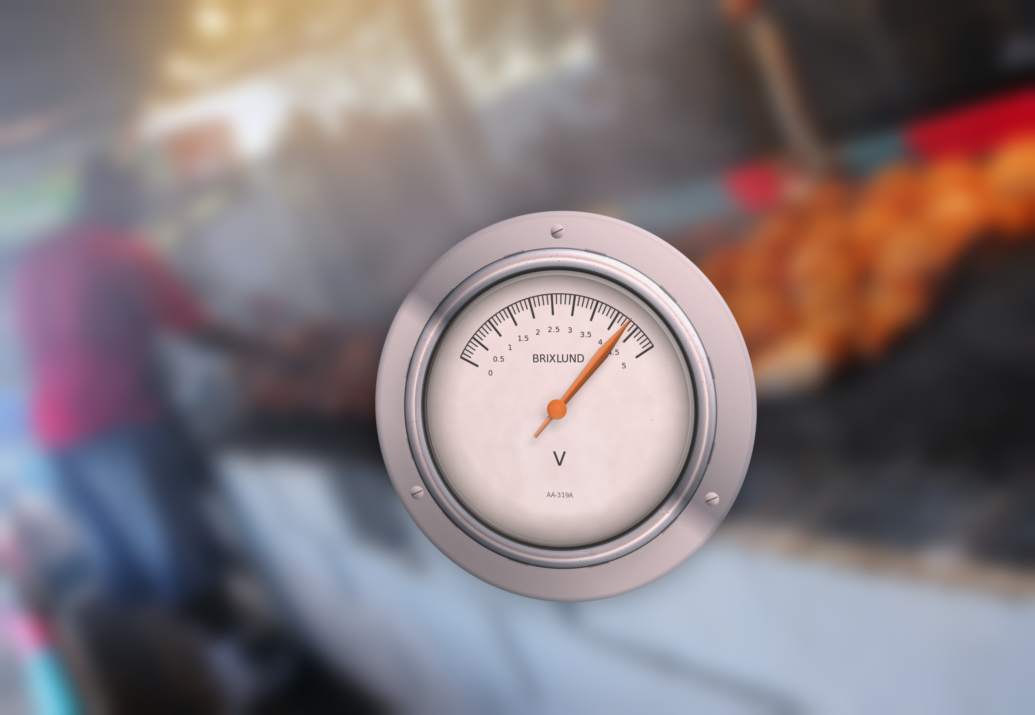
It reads 4.3 V
